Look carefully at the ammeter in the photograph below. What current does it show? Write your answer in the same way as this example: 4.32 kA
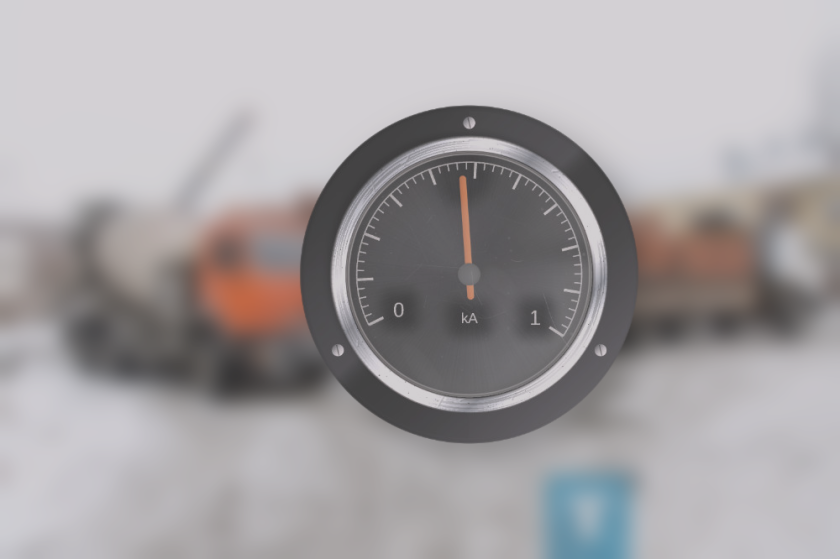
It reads 0.47 kA
